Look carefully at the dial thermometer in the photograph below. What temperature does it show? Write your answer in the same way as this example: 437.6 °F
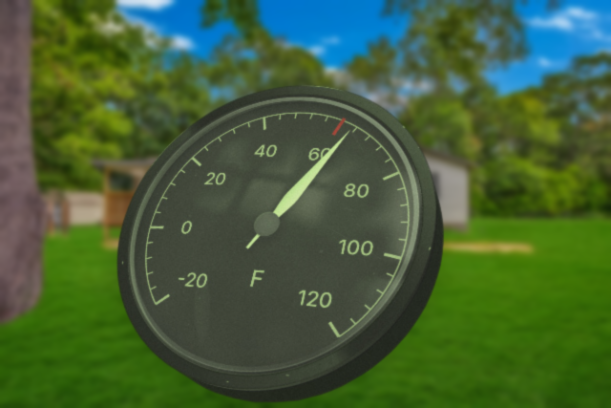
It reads 64 °F
